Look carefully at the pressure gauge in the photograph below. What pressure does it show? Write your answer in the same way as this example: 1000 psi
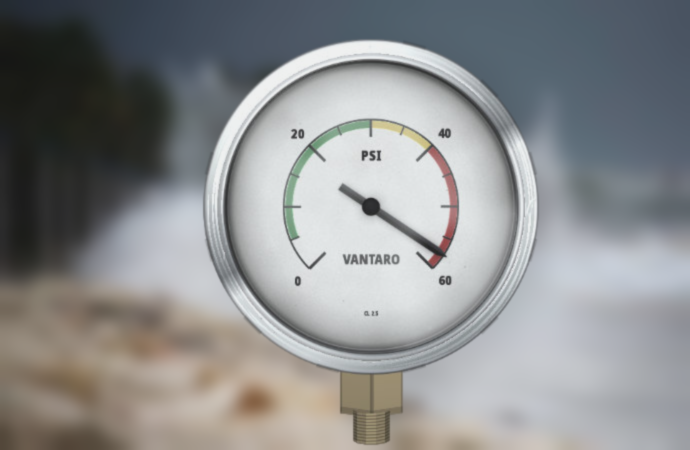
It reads 57.5 psi
